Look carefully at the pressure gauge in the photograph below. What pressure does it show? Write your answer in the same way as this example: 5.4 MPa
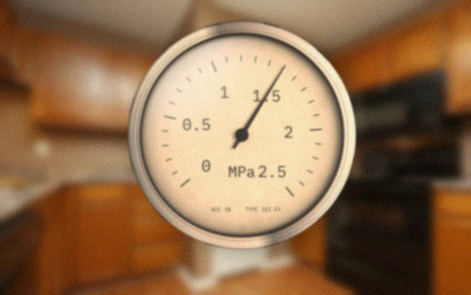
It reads 1.5 MPa
